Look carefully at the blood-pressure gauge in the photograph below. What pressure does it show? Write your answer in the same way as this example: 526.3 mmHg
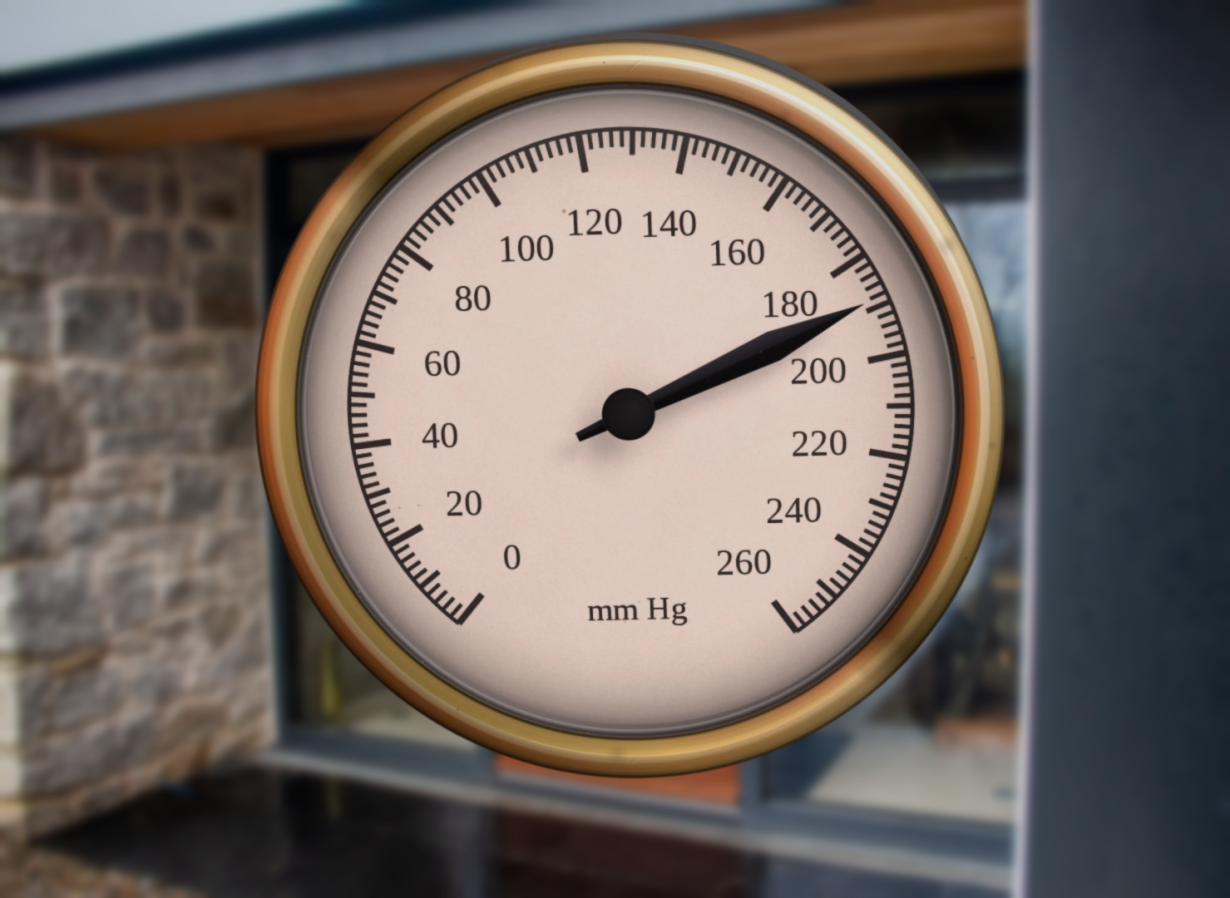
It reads 188 mmHg
